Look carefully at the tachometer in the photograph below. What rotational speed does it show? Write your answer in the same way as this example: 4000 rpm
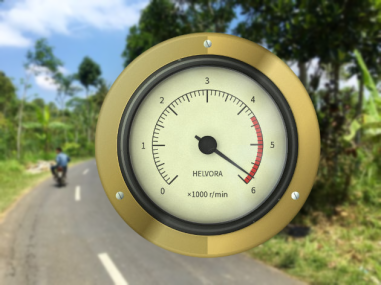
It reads 5800 rpm
